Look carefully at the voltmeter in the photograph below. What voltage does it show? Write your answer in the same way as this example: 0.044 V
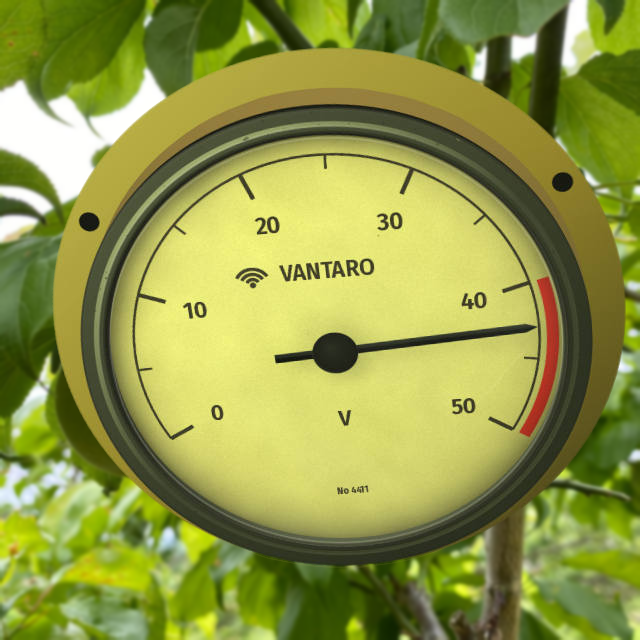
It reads 42.5 V
